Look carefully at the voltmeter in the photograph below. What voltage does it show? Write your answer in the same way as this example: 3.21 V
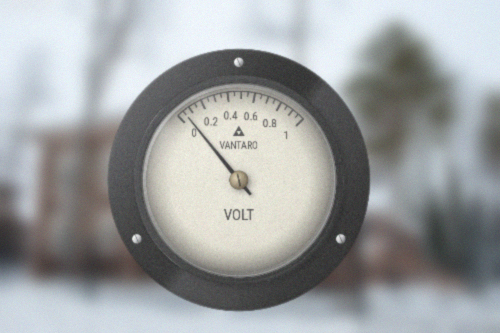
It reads 0.05 V
